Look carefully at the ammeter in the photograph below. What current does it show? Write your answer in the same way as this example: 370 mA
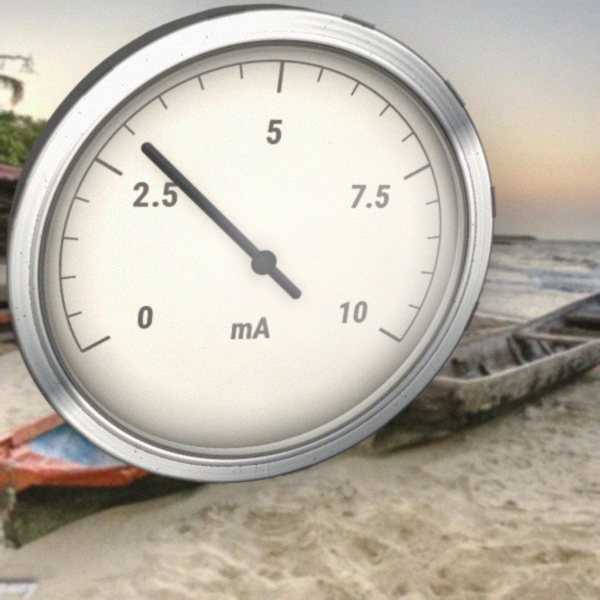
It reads 3 mA
